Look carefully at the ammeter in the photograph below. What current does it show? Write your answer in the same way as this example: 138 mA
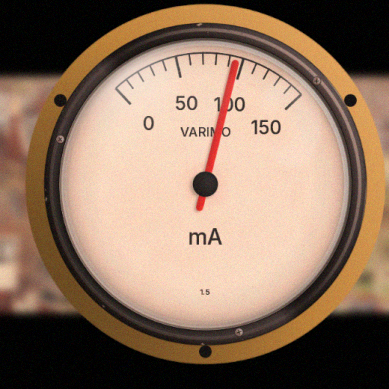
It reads 95 mA
